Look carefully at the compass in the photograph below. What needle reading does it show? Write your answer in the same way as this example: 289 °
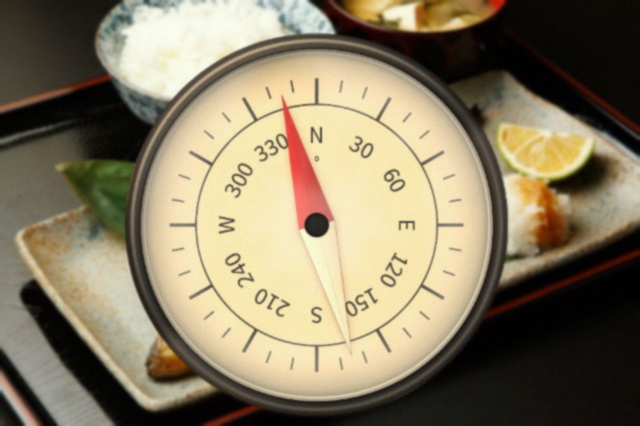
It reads 345 °
